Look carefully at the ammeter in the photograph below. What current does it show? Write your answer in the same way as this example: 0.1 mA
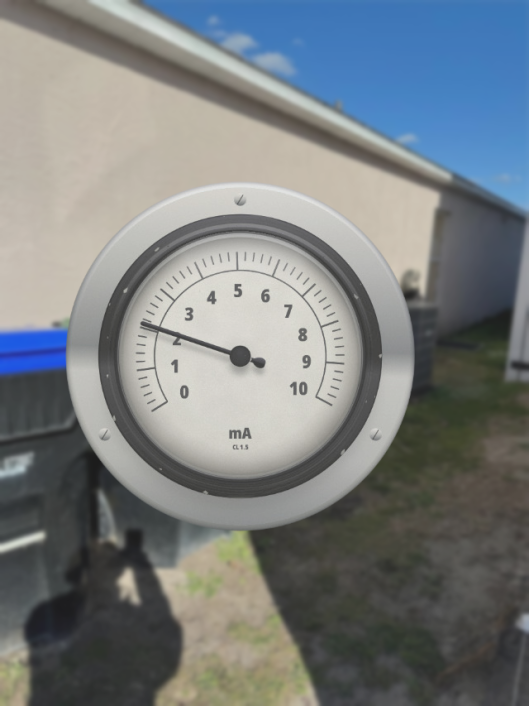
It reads 2.1 mA
